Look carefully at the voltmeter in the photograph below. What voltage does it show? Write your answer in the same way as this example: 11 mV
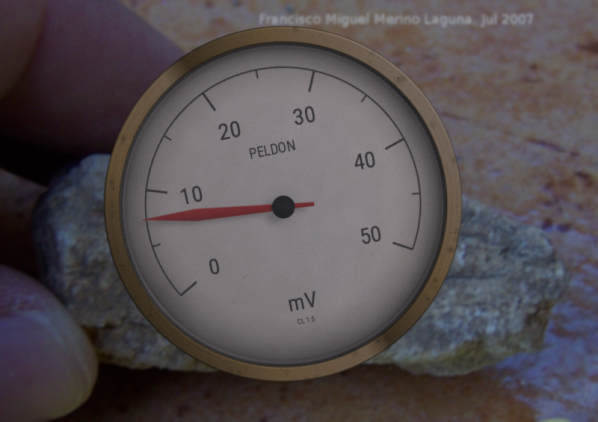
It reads 7.5 mV
